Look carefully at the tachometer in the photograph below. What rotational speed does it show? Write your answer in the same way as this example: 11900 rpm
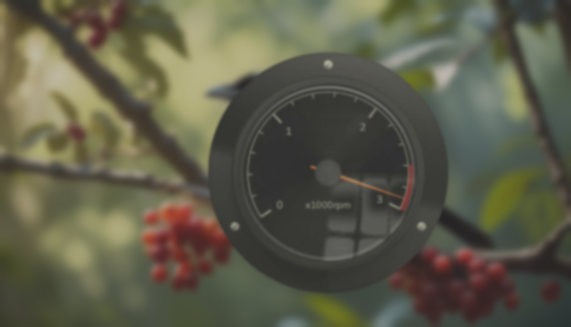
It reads 2900 rpm
